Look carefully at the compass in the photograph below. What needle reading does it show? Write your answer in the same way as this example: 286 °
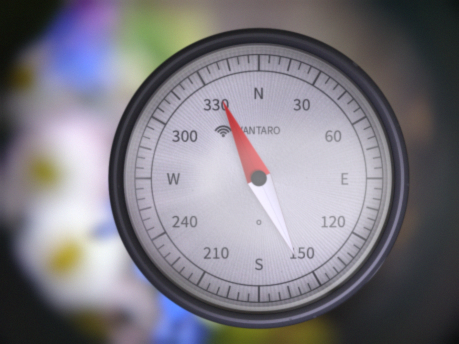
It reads 335 °
